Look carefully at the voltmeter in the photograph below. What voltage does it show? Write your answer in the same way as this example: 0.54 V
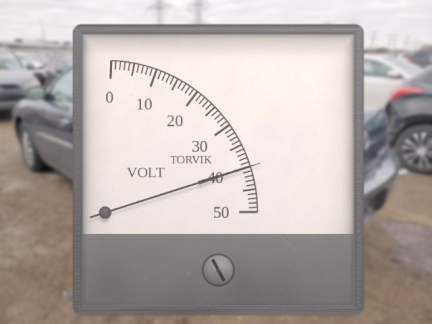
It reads 40 V
